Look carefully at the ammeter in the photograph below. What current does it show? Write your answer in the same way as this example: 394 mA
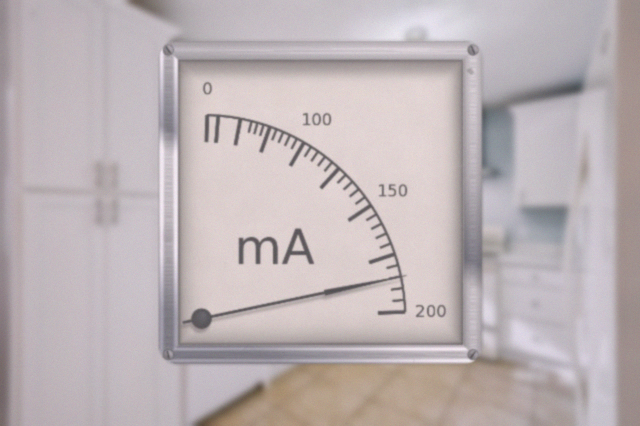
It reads 185 mA
